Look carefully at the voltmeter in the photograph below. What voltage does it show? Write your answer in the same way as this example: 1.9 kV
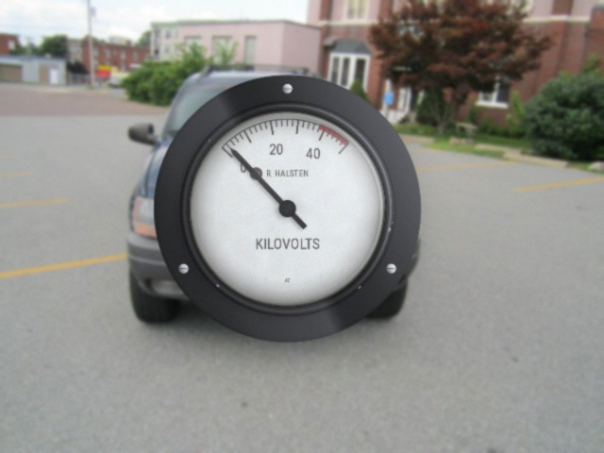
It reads 2 kV
